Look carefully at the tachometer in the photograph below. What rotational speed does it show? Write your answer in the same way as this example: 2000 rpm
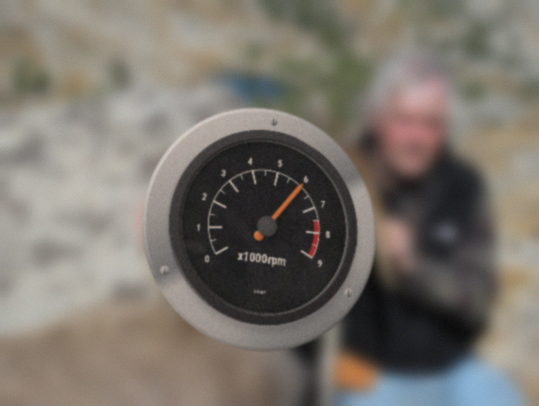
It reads 6000 rpm
